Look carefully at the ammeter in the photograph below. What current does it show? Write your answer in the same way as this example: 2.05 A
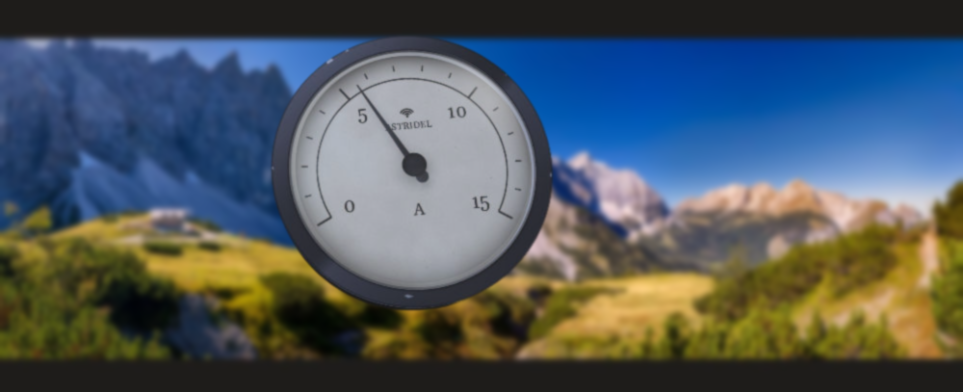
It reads 5.5 A
